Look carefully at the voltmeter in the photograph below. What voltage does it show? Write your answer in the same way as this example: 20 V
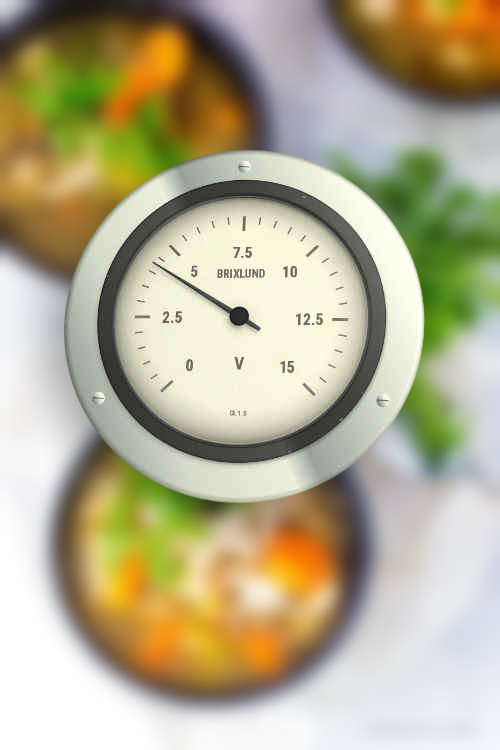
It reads 4.25 V
